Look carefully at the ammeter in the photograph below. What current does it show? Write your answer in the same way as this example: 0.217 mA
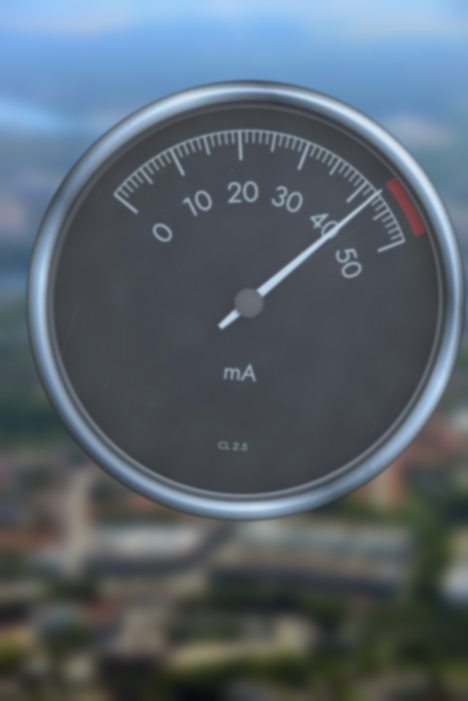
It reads 42 mA
